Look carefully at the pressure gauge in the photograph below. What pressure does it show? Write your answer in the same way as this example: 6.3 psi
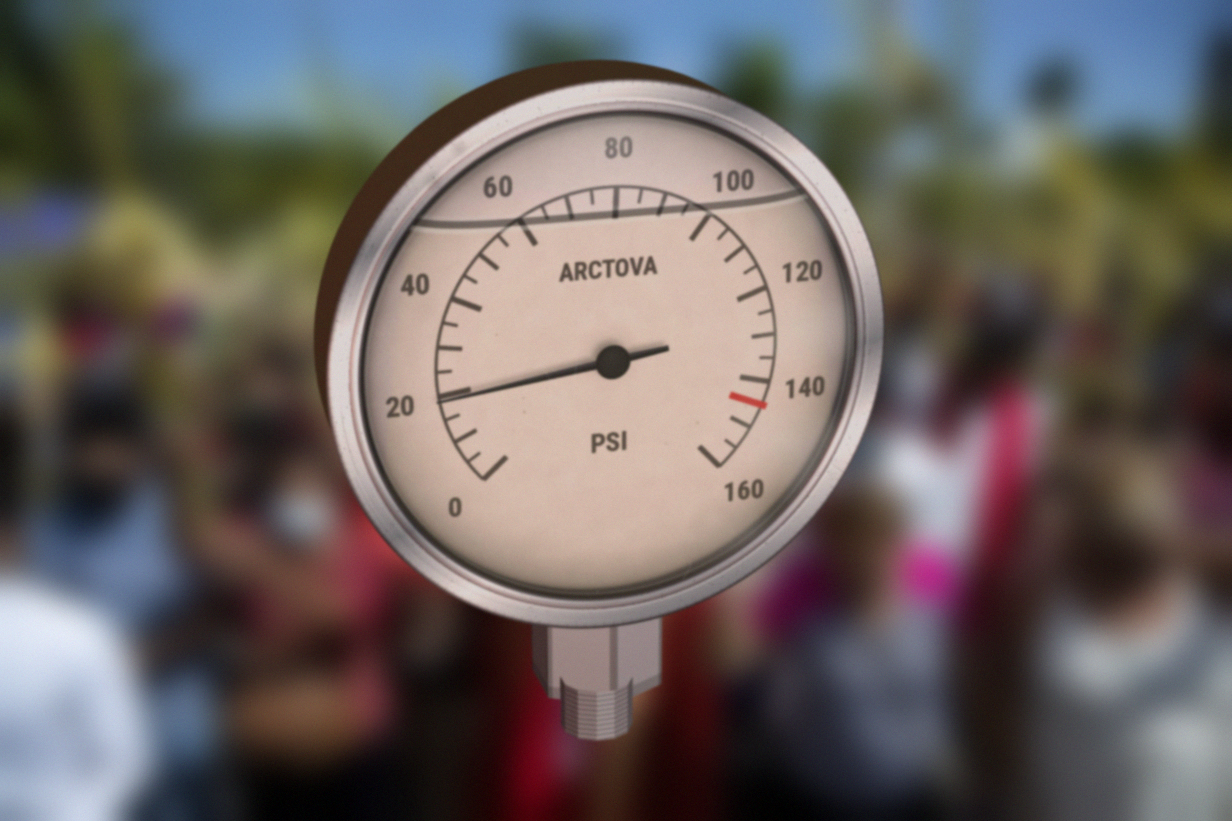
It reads 20 psi
